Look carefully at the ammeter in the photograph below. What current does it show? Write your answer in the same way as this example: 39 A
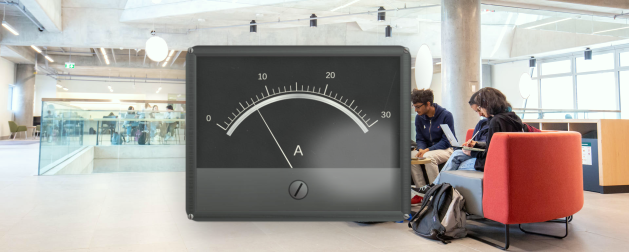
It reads 7 A
